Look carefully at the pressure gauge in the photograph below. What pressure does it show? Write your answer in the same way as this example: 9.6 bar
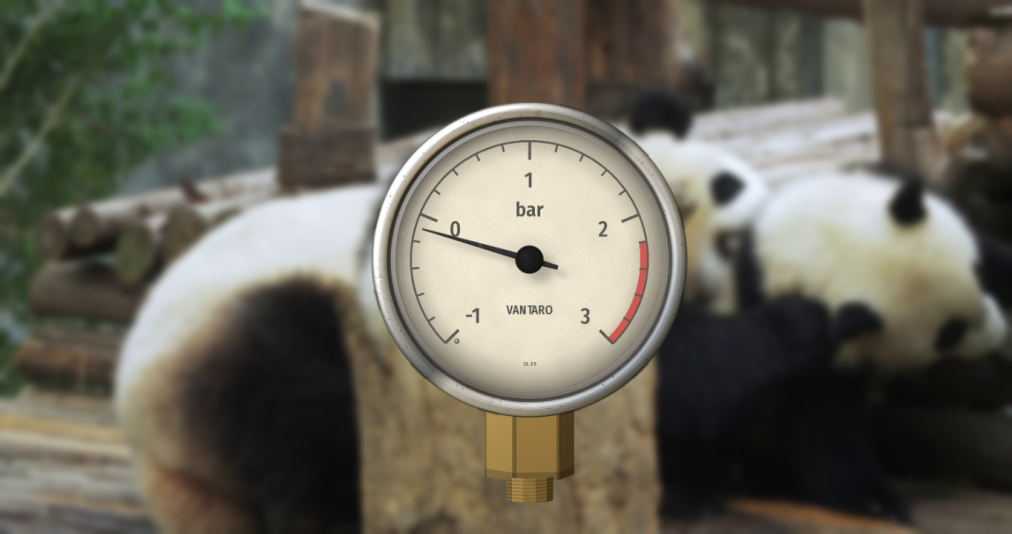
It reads -0.1 bar
